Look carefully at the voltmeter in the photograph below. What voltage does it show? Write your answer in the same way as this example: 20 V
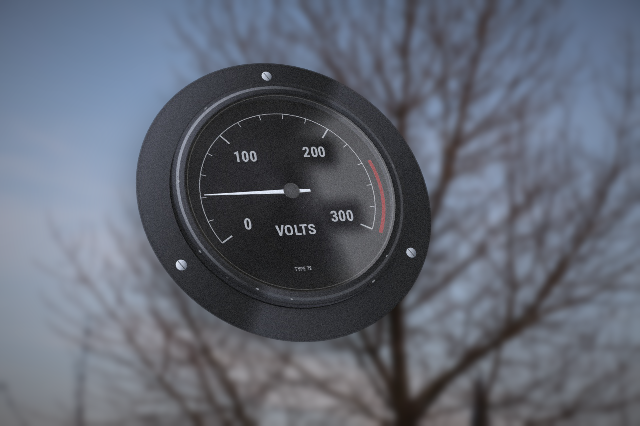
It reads 40 V
